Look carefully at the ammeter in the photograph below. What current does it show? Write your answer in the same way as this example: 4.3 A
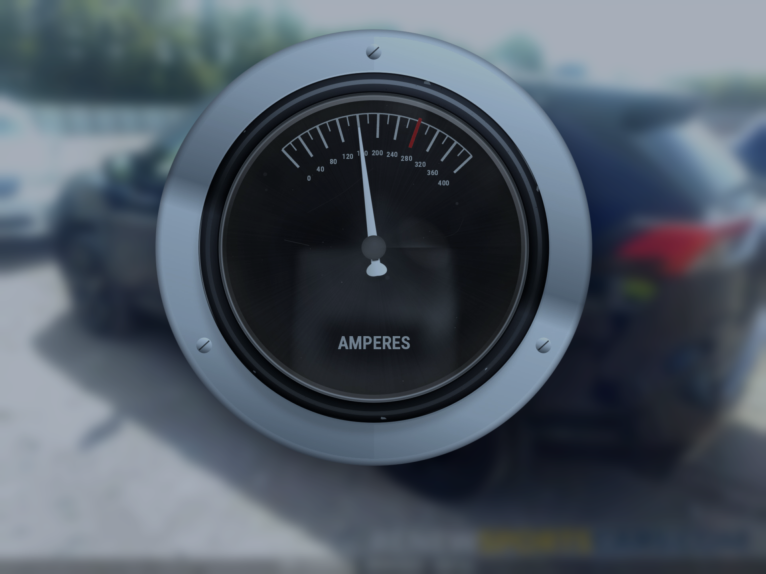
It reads 160 A
